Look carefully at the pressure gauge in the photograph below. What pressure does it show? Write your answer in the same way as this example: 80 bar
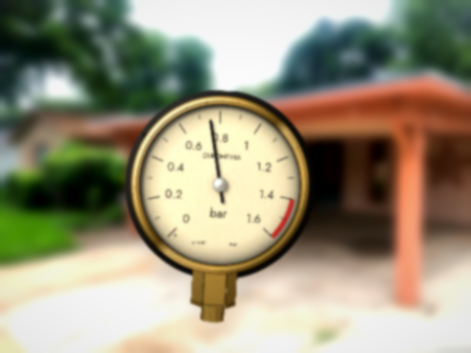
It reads 0.75 bar
